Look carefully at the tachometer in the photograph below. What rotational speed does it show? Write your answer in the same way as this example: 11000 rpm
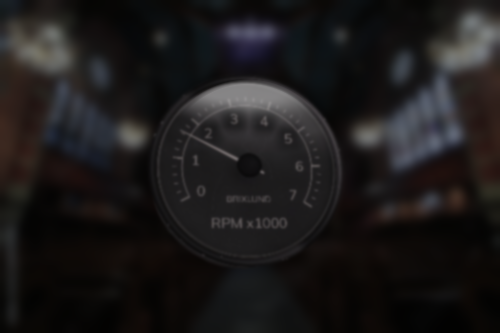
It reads 1600 rpm
